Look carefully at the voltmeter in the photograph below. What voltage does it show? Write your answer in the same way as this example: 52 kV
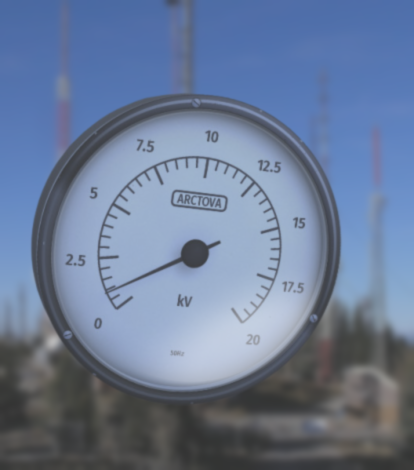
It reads 1 kV
